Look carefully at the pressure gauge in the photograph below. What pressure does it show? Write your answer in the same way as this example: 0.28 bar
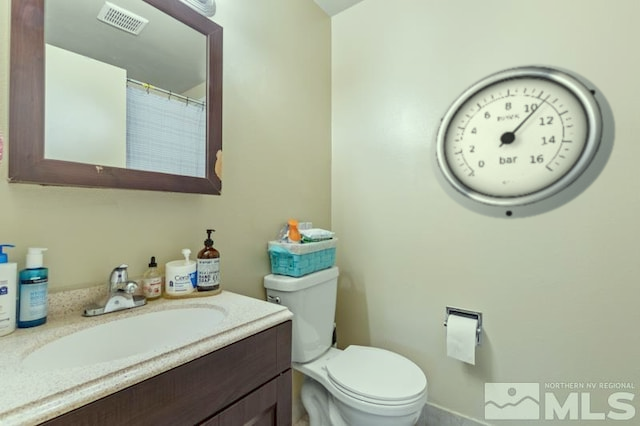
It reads 10.5 bar
